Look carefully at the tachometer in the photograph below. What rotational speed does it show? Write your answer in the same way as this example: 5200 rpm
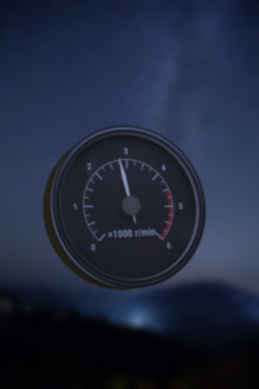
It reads 2750 rpm
